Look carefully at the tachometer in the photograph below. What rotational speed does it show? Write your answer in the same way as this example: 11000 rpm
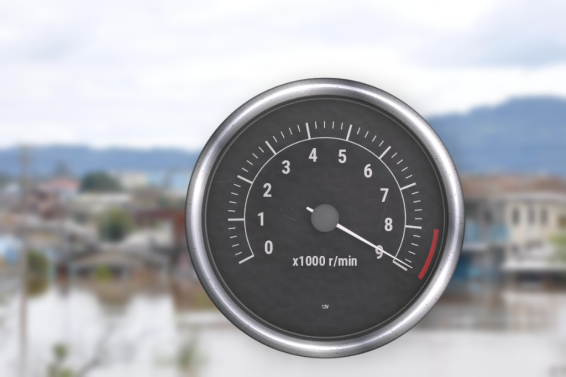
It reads 8900 rpm
